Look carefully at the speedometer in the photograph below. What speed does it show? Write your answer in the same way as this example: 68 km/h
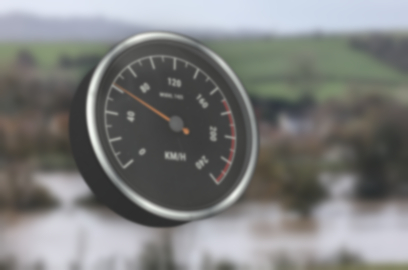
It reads 60 km/h
